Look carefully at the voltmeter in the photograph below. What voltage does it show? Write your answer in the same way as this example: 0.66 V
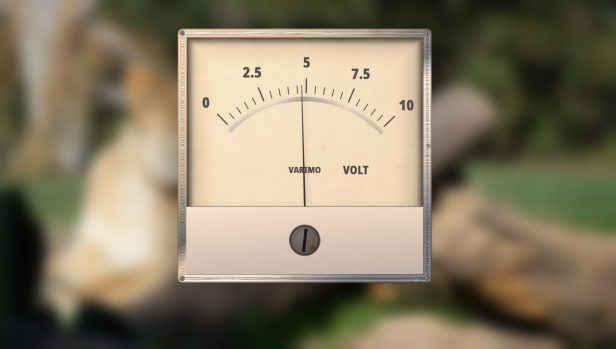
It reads 4.75 V
